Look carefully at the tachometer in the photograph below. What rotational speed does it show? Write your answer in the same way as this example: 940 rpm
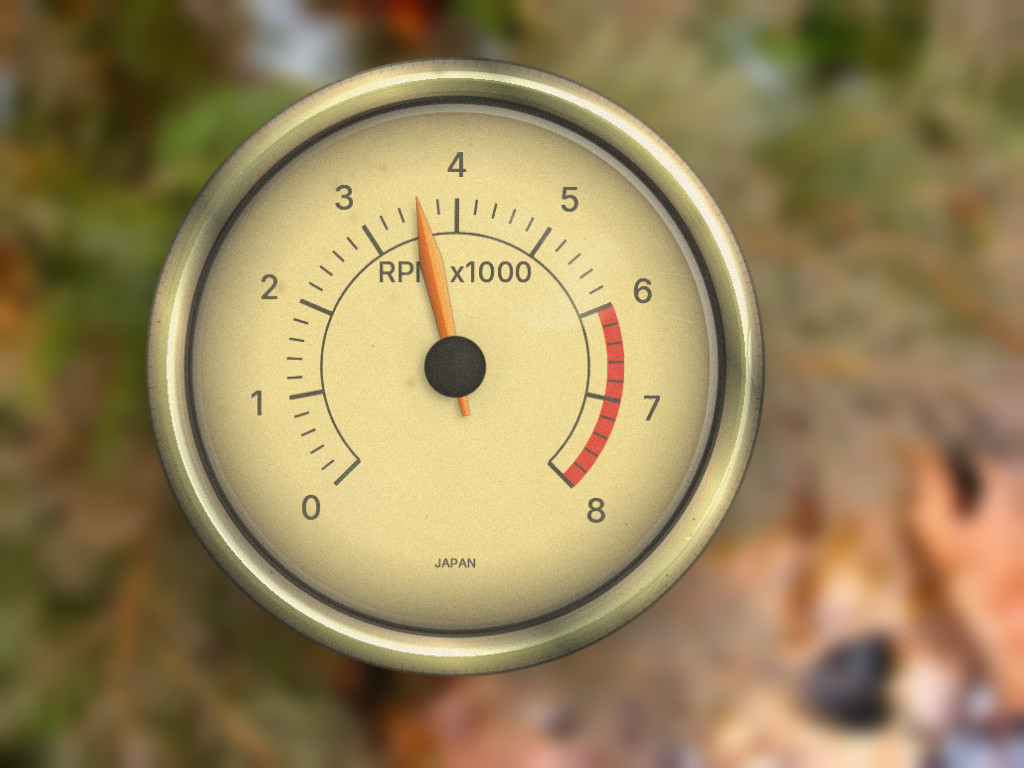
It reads 3600 rpm
